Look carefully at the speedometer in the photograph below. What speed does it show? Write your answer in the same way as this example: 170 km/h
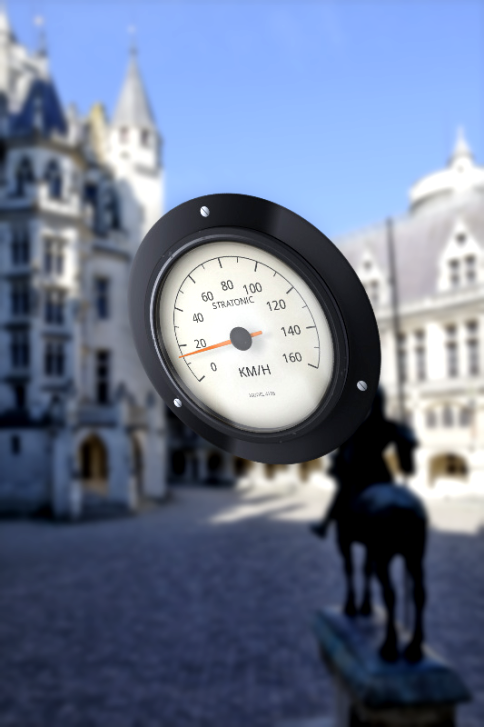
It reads 15 km/h
